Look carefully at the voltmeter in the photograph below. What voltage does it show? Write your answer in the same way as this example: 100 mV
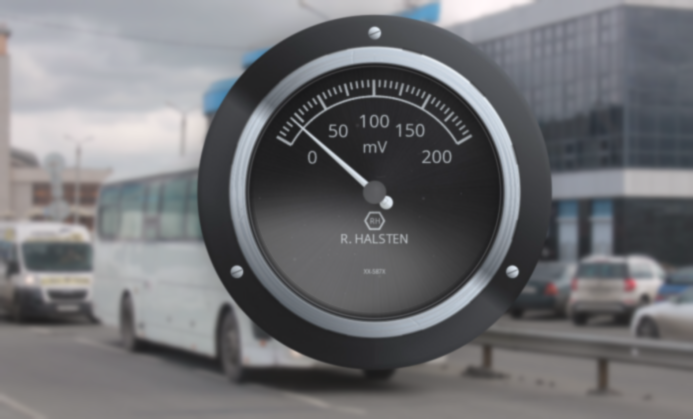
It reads 20 mV
